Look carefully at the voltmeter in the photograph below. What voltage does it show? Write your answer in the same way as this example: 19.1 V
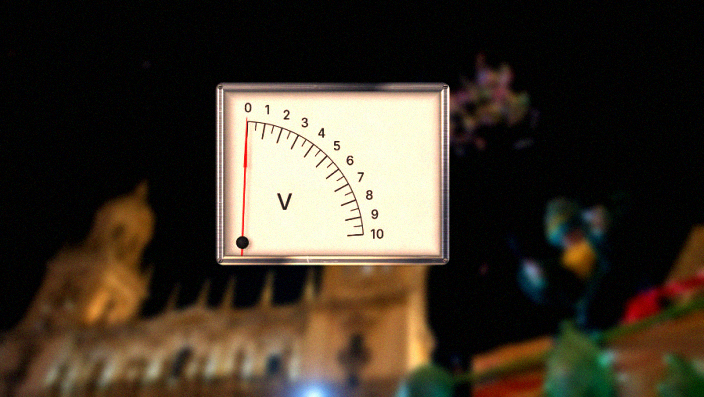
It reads 0 V
